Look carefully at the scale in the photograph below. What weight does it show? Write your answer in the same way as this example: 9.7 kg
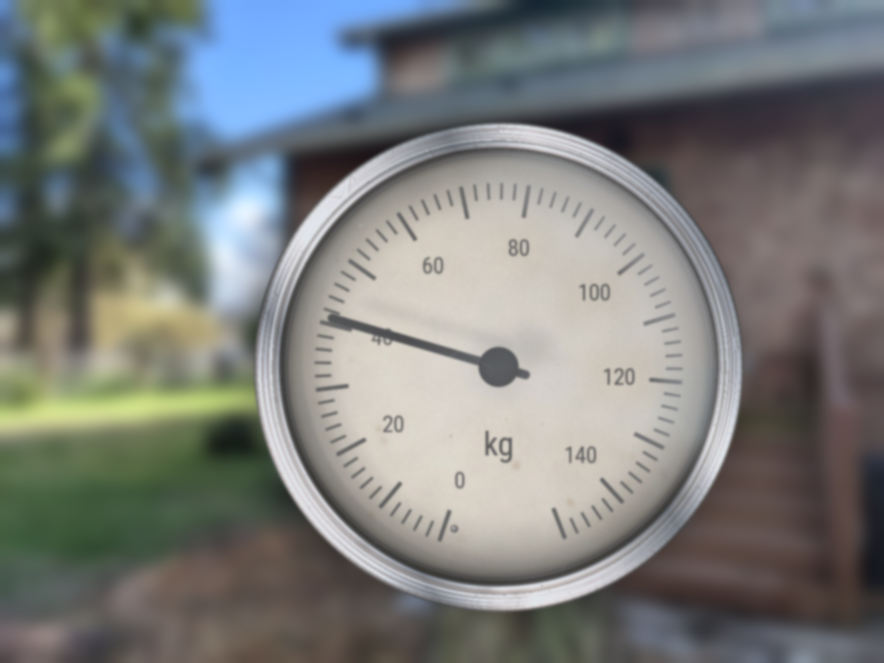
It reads 41 kg
